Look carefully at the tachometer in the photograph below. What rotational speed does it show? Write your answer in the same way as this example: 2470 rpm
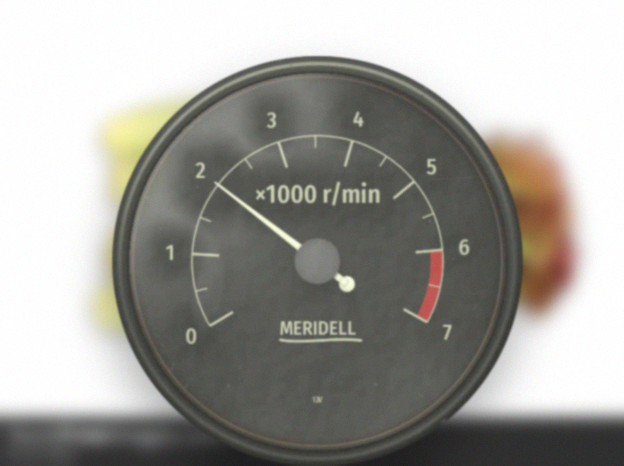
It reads 2000 rpm
